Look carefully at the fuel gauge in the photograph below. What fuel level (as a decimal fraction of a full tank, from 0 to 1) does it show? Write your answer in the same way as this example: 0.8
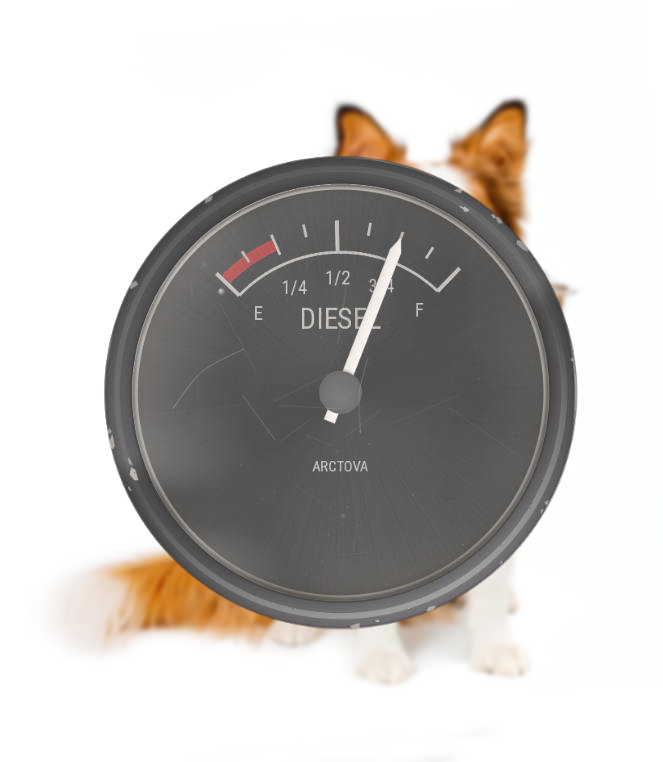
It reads 0.75
